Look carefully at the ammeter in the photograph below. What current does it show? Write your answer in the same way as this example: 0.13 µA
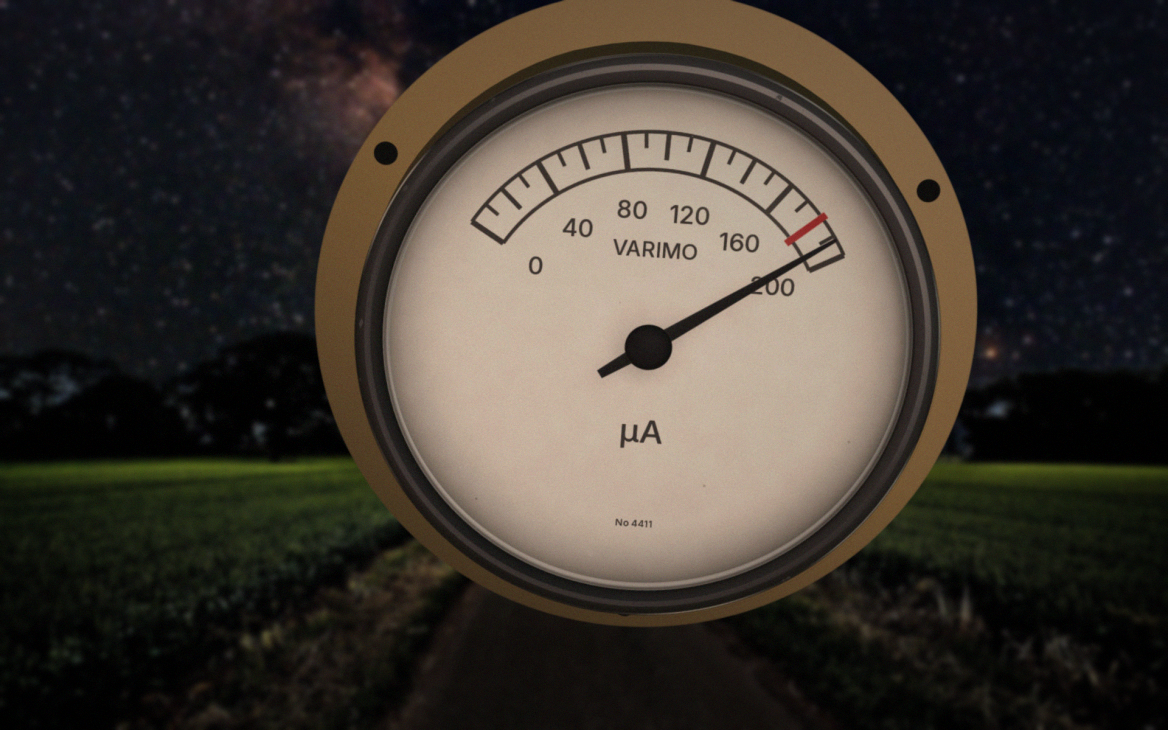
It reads 190 µA
